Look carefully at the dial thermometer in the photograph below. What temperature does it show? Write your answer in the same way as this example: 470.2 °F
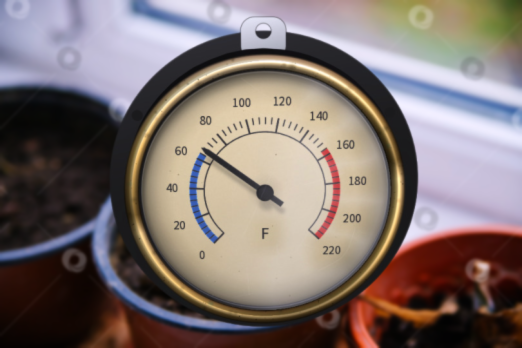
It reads 68 °F
